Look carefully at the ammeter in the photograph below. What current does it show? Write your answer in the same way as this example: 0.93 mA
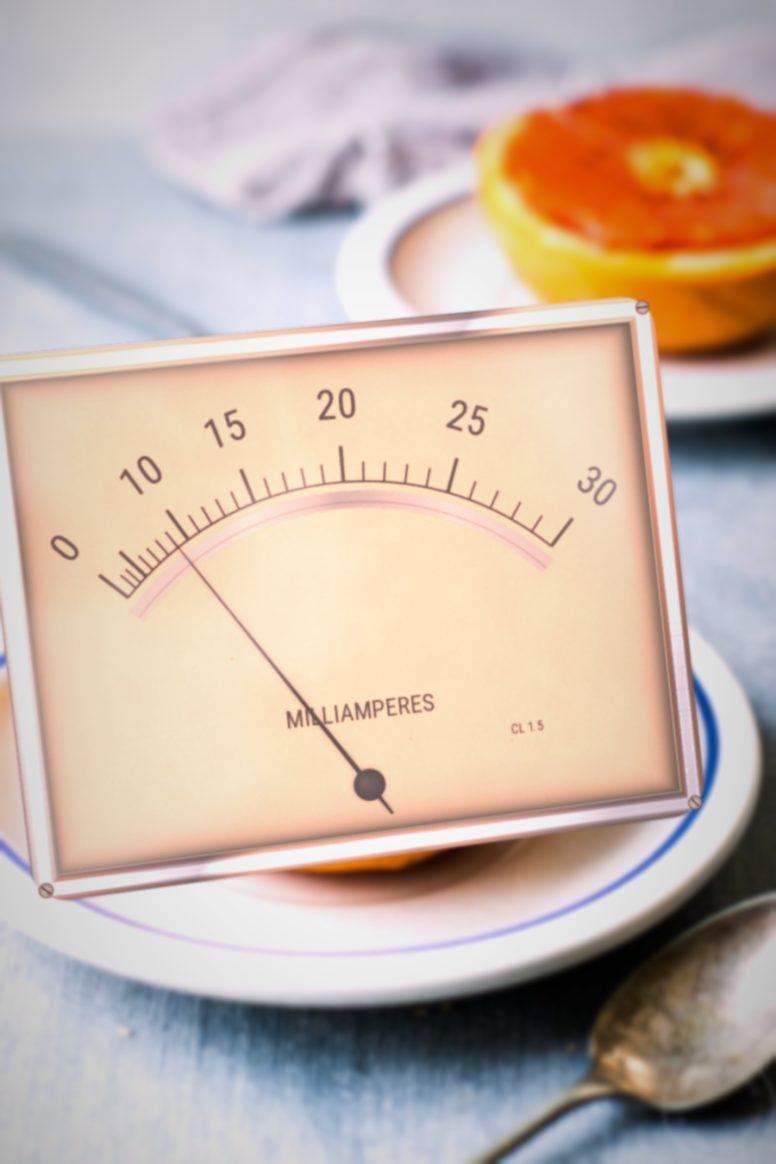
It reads 9 mA
